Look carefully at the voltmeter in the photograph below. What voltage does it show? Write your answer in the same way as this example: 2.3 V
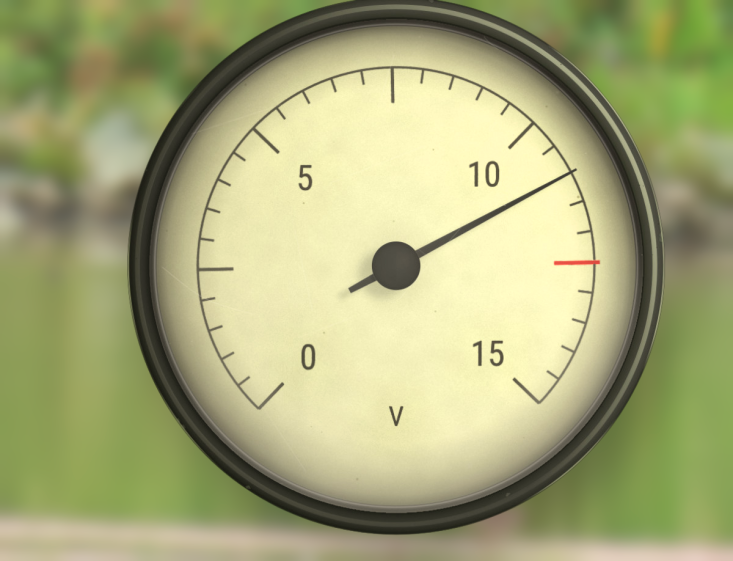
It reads 11 V
